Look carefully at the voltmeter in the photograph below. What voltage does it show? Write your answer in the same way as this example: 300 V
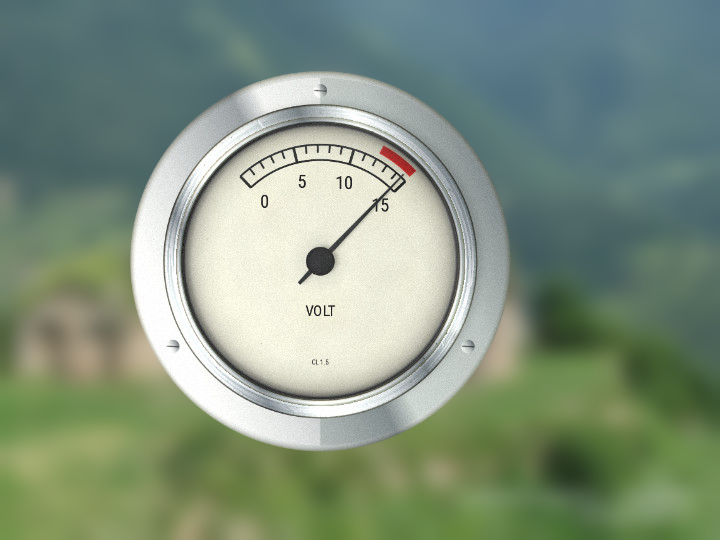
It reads 14.5 V
